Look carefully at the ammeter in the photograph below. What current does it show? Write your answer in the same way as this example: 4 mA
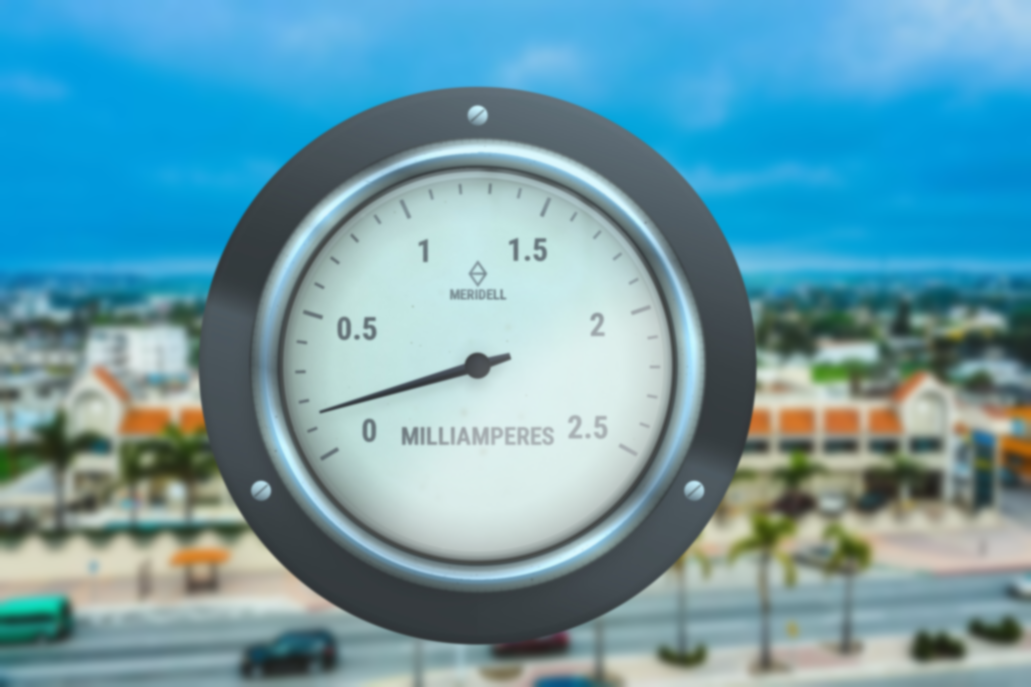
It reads 0.15 mA
